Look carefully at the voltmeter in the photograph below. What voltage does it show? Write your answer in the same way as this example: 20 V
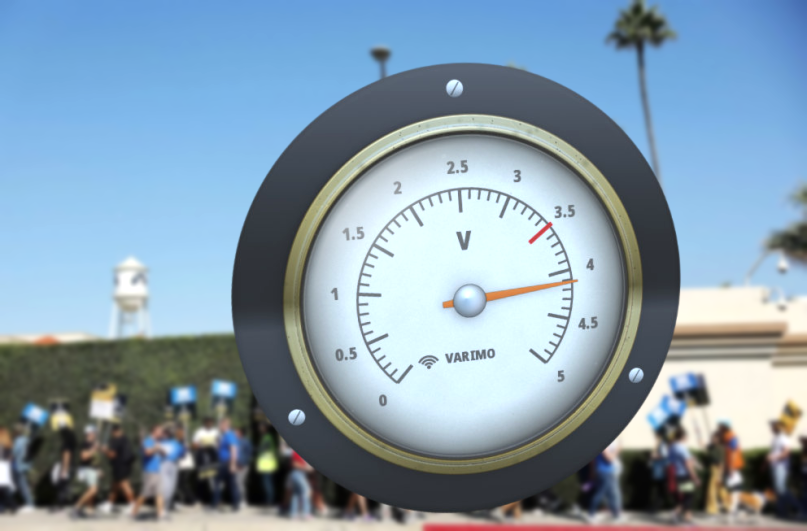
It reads 4.1 V
